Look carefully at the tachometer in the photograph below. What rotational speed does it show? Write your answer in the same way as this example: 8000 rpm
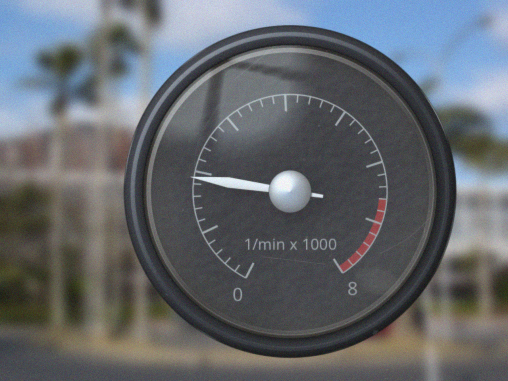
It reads 1900 rpm
